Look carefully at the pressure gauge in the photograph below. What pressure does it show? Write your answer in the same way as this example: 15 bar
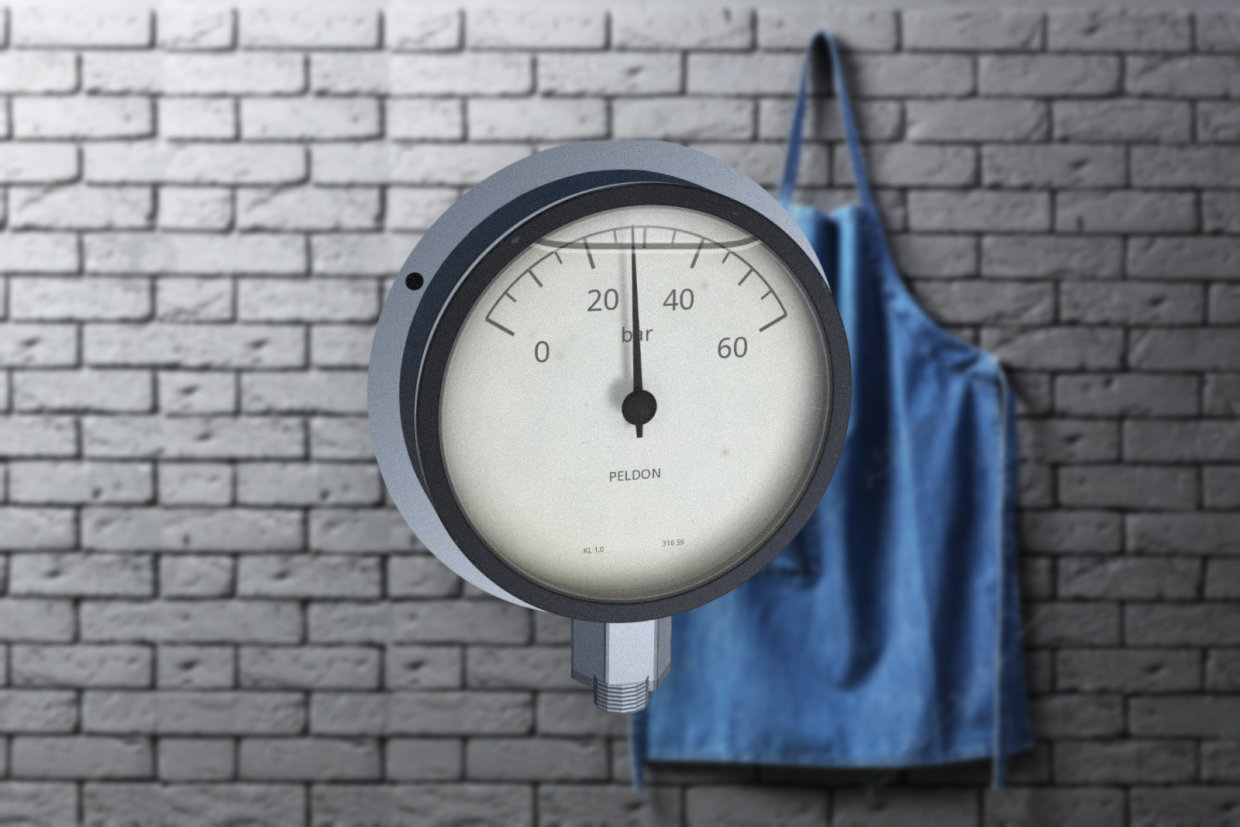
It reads 27.5 bar
